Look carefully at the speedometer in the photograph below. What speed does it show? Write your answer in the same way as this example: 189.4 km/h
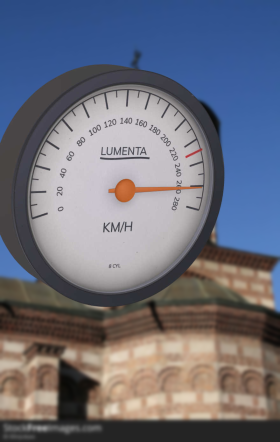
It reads 260 km/h
